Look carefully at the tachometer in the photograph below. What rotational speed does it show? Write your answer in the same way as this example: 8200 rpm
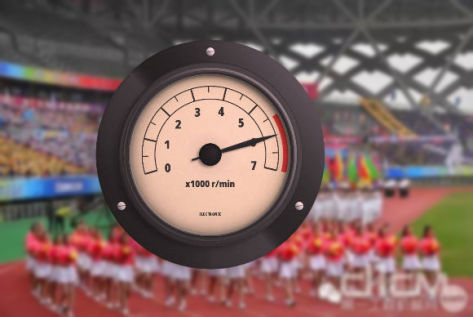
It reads 6000 rpm
